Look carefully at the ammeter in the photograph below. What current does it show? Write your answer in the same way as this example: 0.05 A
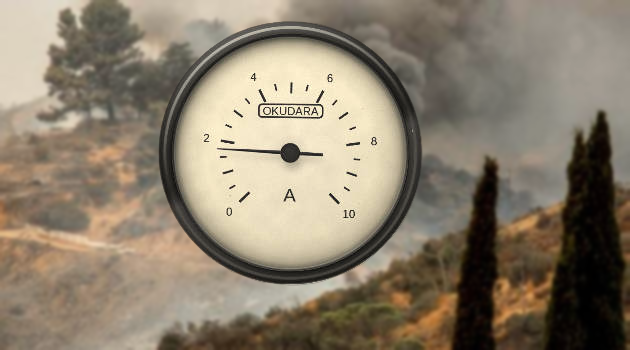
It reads 1.75 A
